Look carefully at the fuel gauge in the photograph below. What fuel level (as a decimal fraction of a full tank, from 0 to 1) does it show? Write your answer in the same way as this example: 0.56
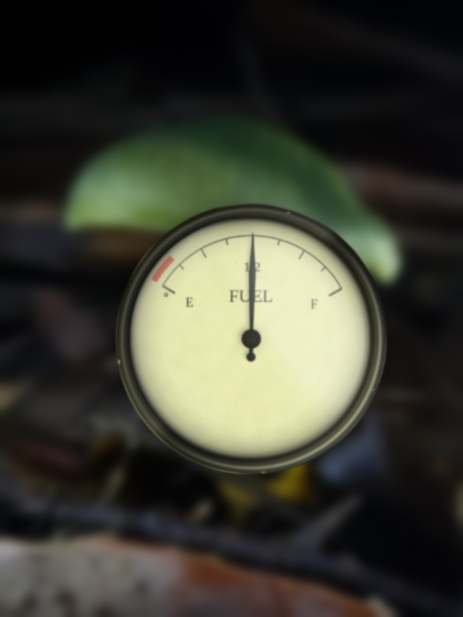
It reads 0.5
